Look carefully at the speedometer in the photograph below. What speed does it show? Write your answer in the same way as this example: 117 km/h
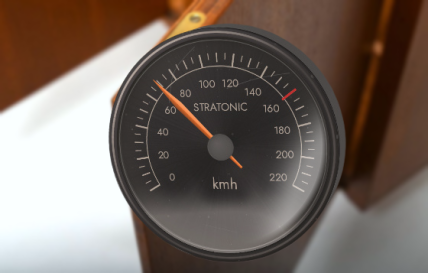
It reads 70 km/h
